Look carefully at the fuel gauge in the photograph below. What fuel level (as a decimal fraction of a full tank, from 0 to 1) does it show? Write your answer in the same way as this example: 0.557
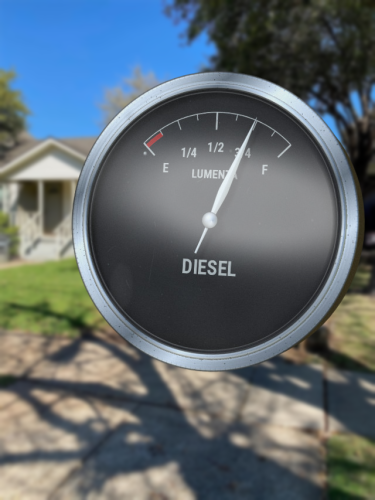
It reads 0.75
